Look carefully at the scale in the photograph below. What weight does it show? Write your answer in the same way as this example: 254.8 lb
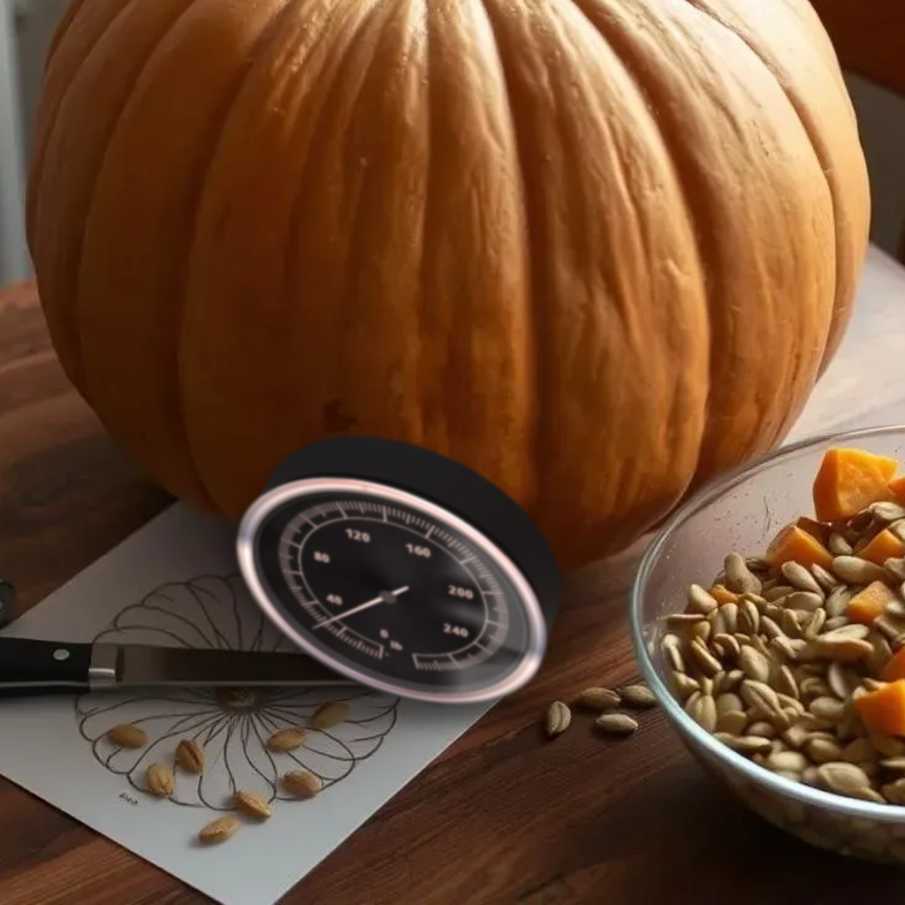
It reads 30 lb
